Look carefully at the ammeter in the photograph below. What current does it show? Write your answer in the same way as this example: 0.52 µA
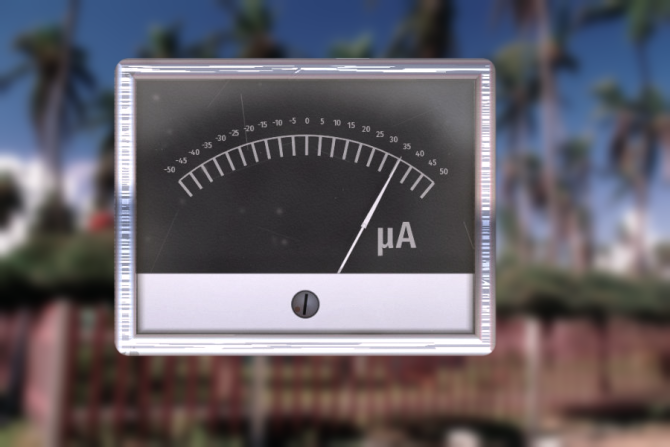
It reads 35 µA
